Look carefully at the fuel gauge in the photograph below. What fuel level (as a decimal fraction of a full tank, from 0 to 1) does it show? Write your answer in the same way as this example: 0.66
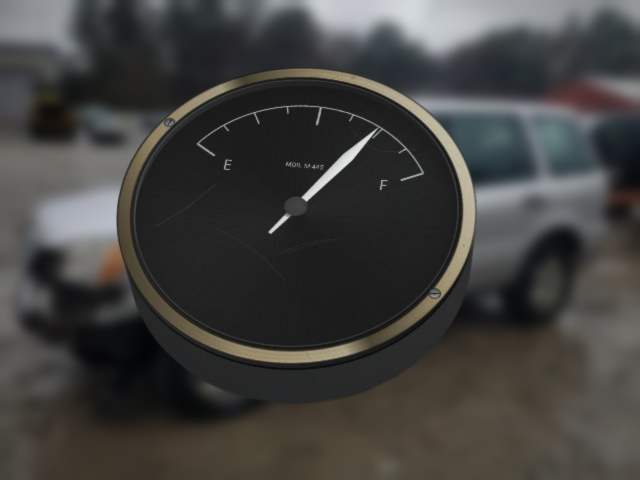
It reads 0.75
